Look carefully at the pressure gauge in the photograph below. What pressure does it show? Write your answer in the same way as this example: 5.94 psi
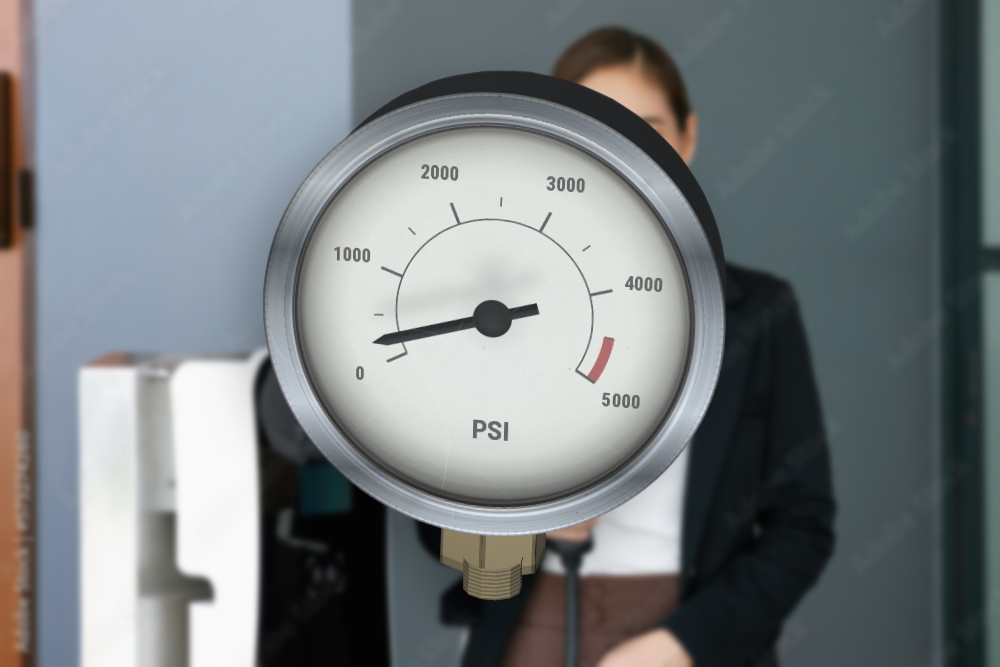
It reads 250 psi
